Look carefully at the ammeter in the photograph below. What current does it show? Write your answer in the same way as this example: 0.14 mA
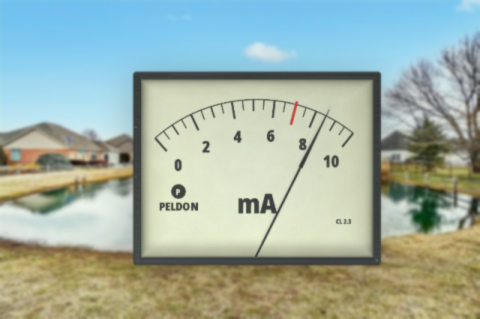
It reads 8.5 mA
